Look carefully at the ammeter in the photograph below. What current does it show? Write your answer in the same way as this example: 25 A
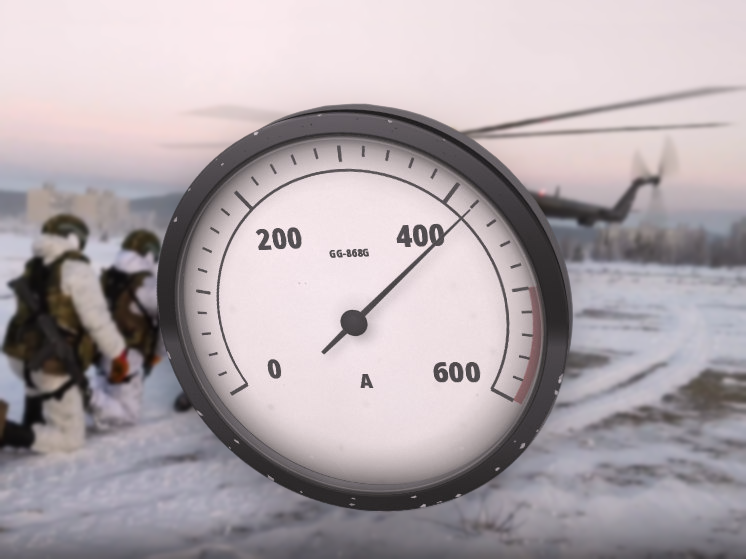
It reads 420 A
